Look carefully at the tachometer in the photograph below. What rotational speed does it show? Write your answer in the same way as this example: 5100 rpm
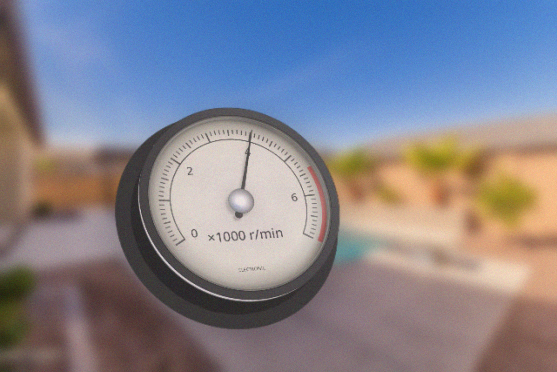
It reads 4000 rpm
